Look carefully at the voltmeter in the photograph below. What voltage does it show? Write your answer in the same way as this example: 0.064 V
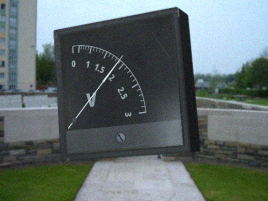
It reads 1.9 V
